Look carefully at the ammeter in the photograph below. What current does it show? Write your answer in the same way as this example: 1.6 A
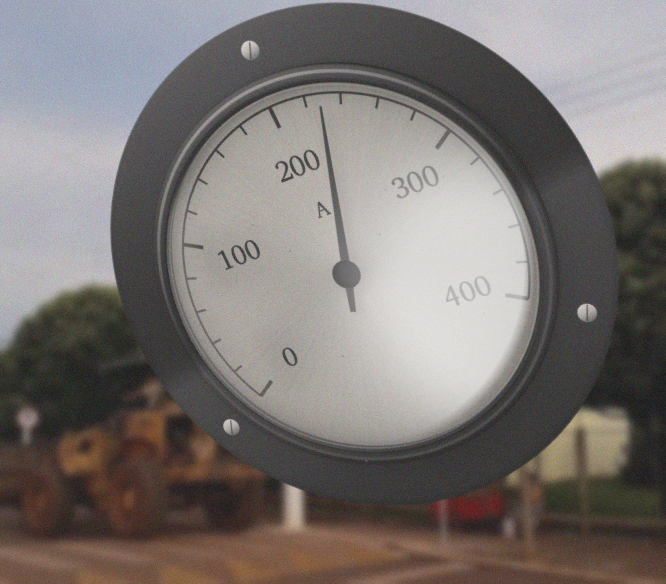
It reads 230 A
